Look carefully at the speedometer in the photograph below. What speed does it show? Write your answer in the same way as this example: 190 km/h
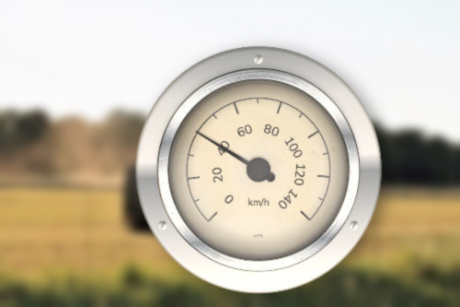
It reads 40 km/h
